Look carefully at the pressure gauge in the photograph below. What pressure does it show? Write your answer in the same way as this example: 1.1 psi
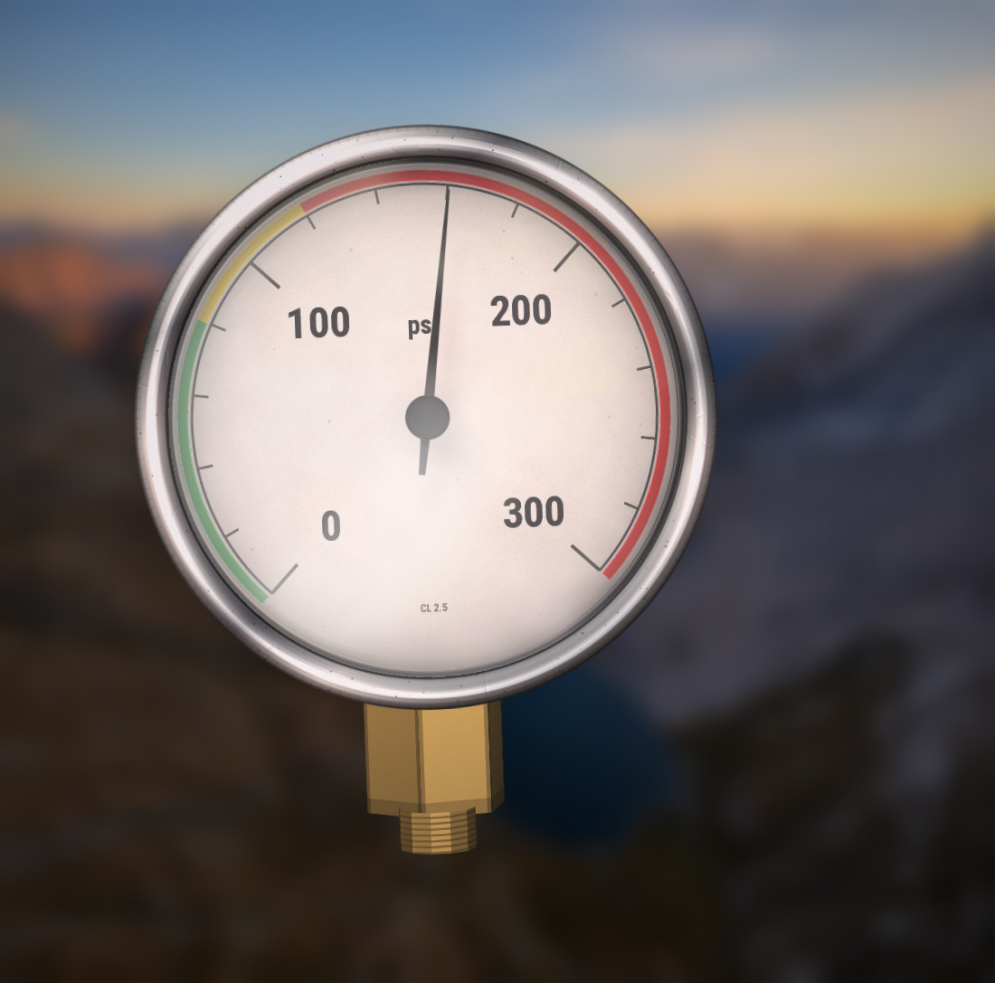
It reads 160 psi
